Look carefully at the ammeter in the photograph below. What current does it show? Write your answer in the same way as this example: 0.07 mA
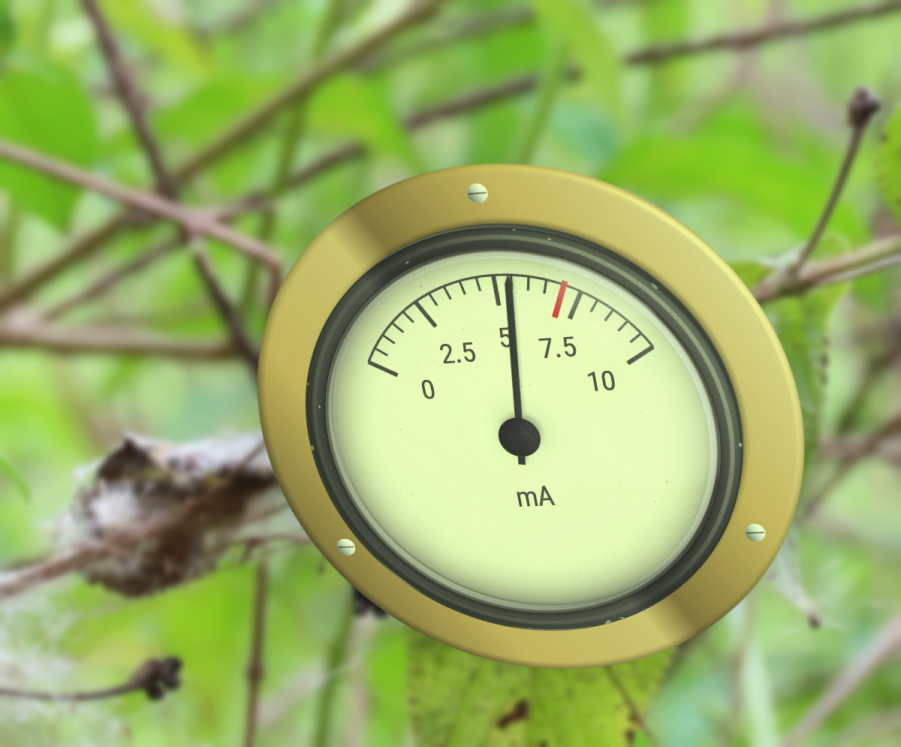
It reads 5.5 mA
